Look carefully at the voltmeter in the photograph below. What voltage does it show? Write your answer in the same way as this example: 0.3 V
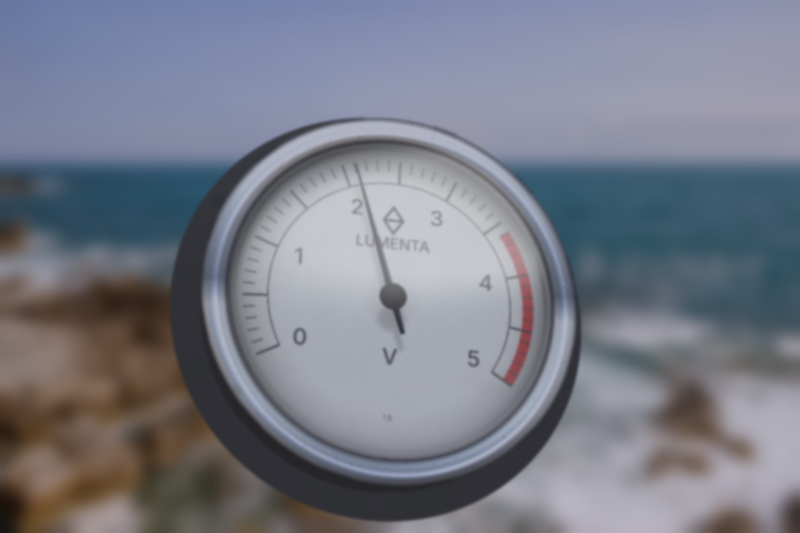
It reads 2.1 V
